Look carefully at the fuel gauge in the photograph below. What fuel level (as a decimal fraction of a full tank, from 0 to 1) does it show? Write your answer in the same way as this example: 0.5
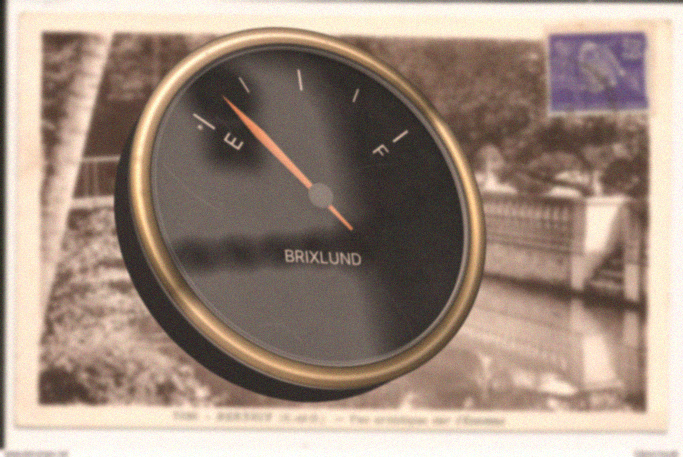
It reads 0.125
